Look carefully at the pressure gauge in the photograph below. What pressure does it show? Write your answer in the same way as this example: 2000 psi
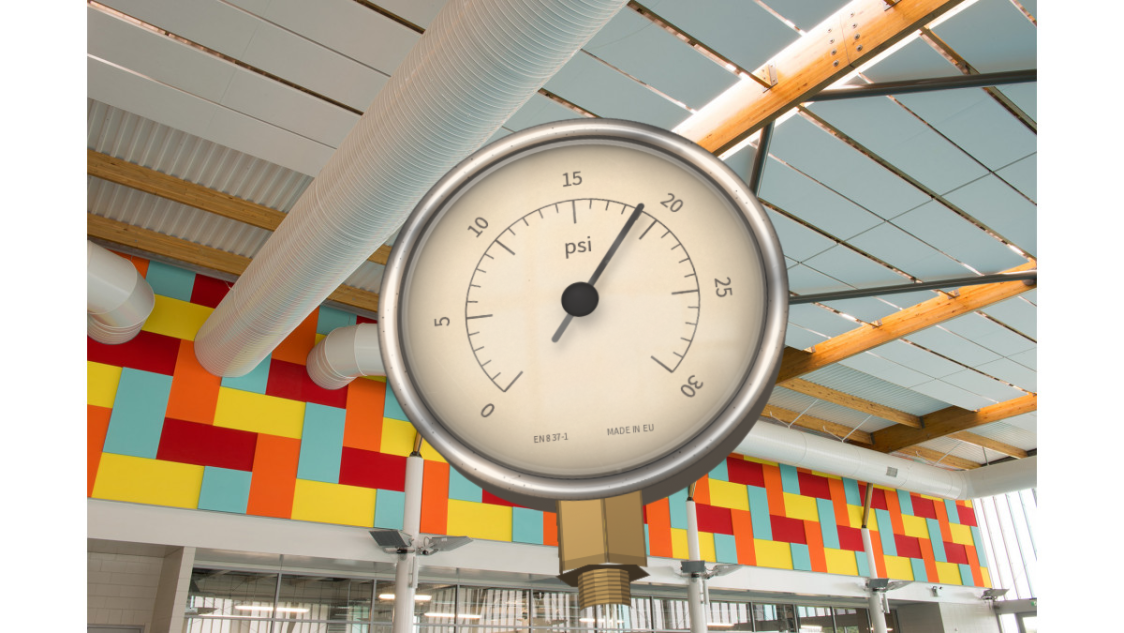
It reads 19 psi
